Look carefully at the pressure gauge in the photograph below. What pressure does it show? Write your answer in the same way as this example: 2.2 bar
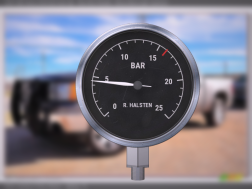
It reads 4.5 bar
